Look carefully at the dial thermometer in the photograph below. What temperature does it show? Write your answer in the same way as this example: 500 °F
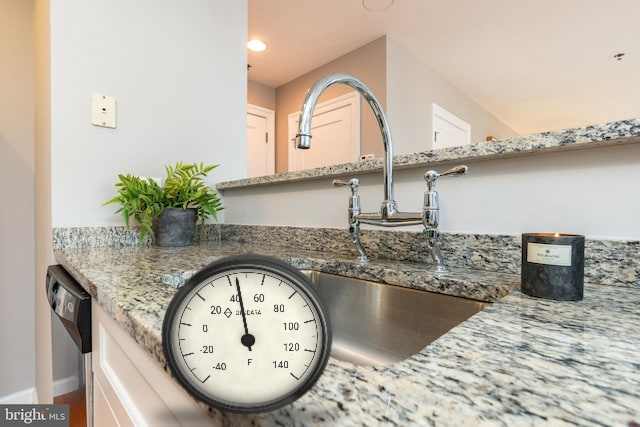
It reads 45 °F
